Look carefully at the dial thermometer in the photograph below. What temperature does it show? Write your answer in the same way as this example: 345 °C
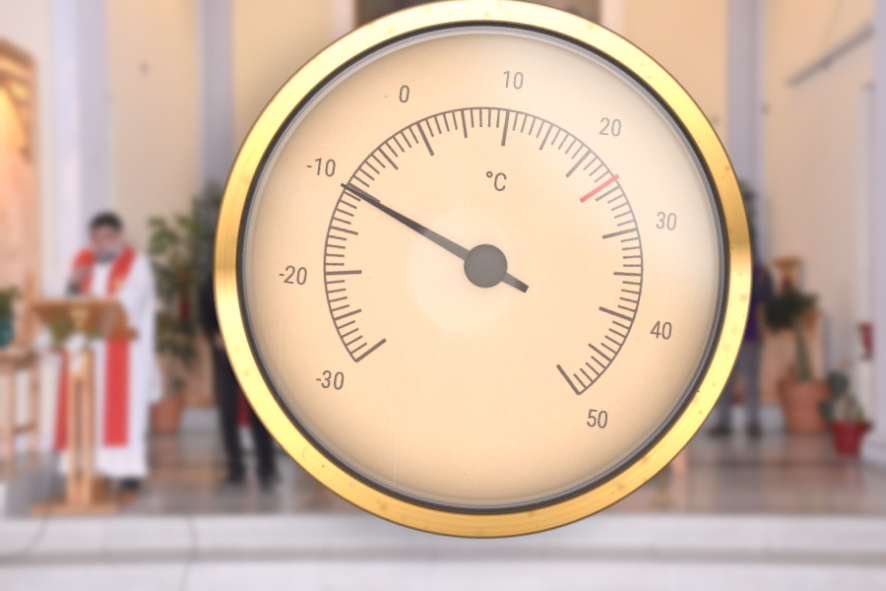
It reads -10.5 °C
